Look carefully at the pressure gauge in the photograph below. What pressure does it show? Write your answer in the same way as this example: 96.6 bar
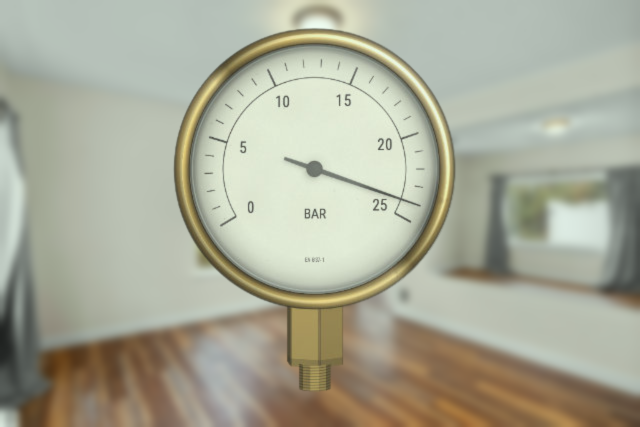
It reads 24 bar
